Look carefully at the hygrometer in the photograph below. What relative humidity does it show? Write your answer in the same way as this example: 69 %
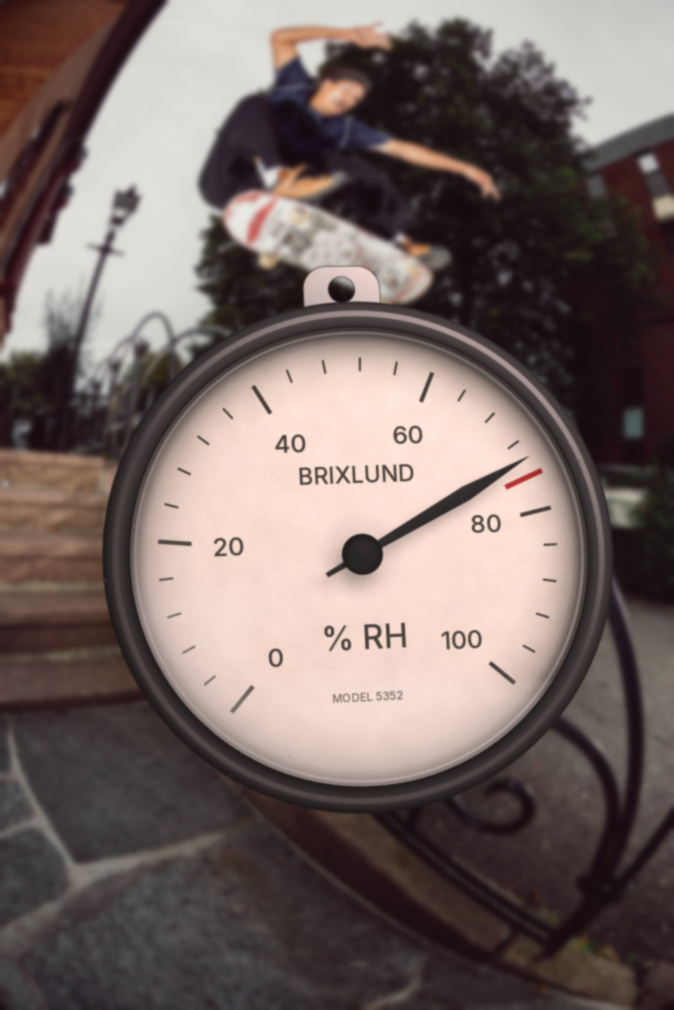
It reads 74 %
